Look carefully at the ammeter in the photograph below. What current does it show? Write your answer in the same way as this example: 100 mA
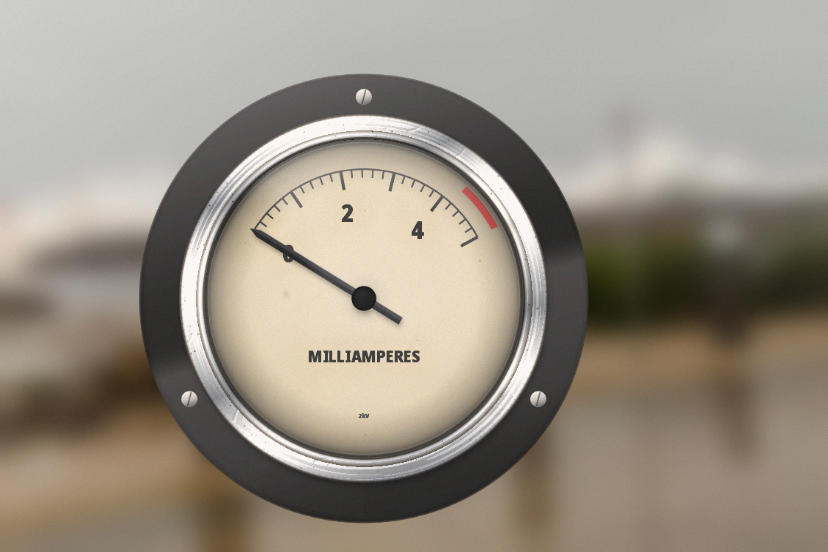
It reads 0 mA
